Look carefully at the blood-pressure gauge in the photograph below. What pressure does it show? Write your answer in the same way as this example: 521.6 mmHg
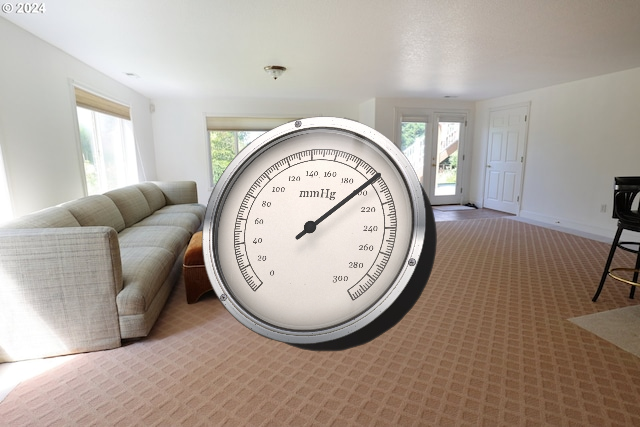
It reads 200 mmHg
